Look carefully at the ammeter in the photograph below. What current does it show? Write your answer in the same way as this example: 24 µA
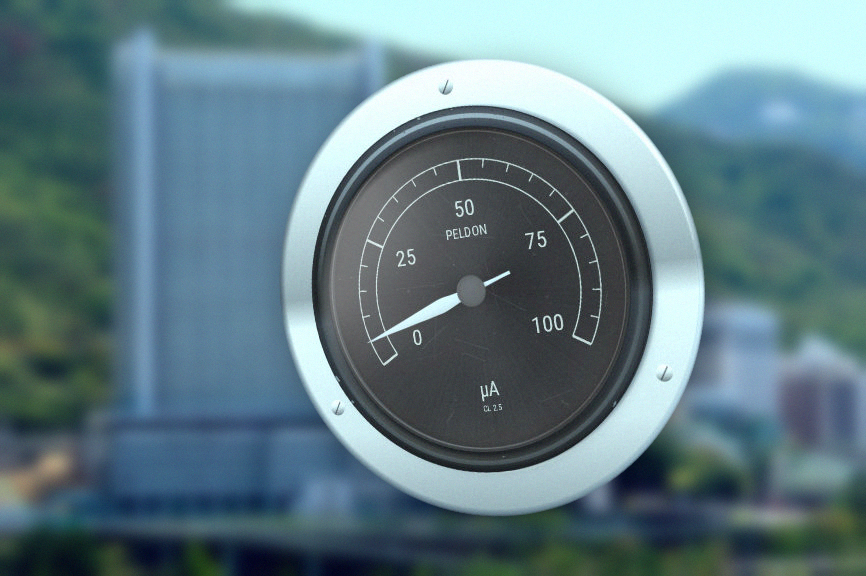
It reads 5 µA
